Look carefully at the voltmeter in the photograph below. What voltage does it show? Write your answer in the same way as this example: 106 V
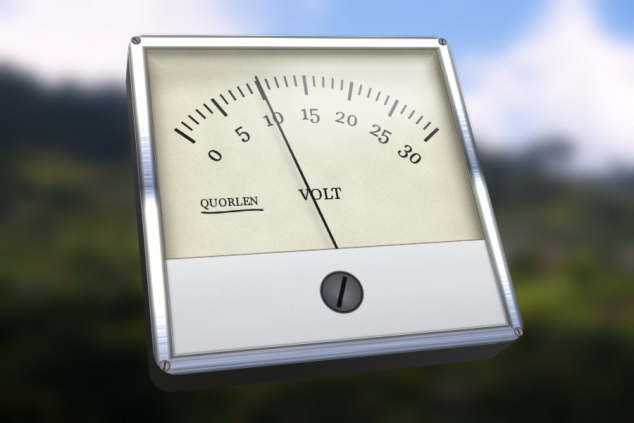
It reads 10 V
